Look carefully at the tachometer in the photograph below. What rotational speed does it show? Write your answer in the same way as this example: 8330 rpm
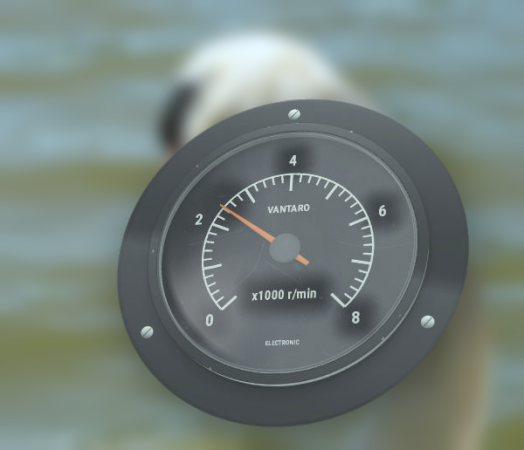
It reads 2400 rpm
